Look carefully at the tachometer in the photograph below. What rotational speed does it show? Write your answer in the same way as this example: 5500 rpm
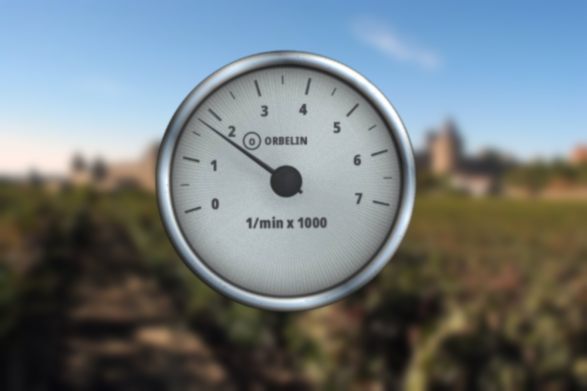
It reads 1750 rpm
